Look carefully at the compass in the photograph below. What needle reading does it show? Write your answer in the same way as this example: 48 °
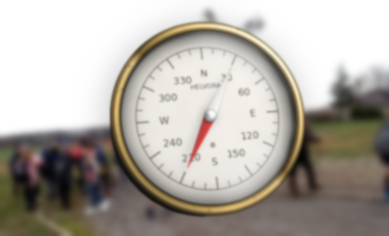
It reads 210 °
